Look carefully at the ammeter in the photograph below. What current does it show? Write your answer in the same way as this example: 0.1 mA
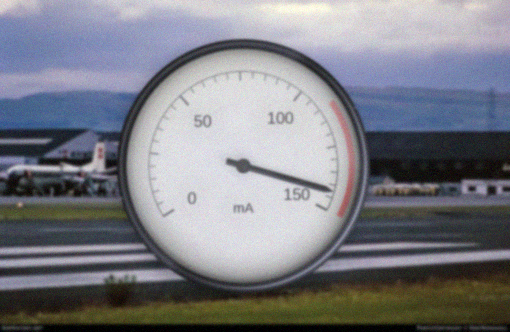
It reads 142.5 mA
